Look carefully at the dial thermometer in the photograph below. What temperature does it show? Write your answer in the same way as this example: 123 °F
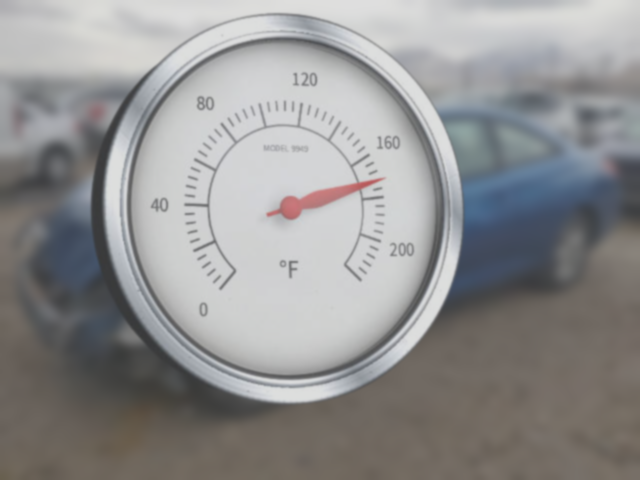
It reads 172 °F
